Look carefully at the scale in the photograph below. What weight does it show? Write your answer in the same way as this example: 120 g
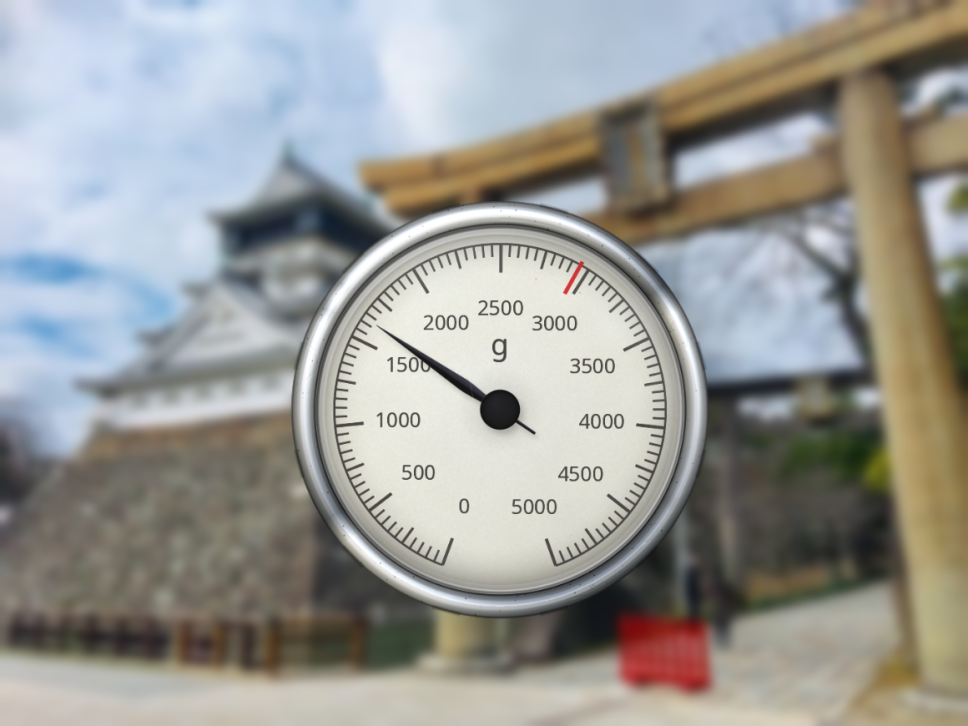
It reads 1625 g
